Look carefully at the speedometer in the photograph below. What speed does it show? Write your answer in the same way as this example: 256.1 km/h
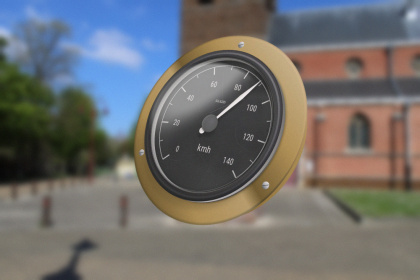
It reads 90 km/h
